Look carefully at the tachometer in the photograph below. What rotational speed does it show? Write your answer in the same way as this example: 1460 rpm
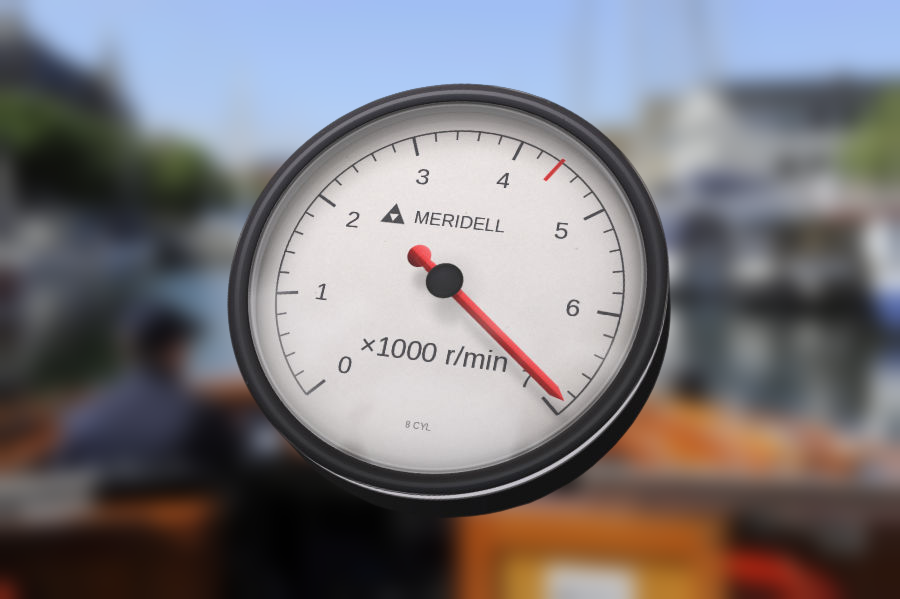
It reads 6900 rpm
